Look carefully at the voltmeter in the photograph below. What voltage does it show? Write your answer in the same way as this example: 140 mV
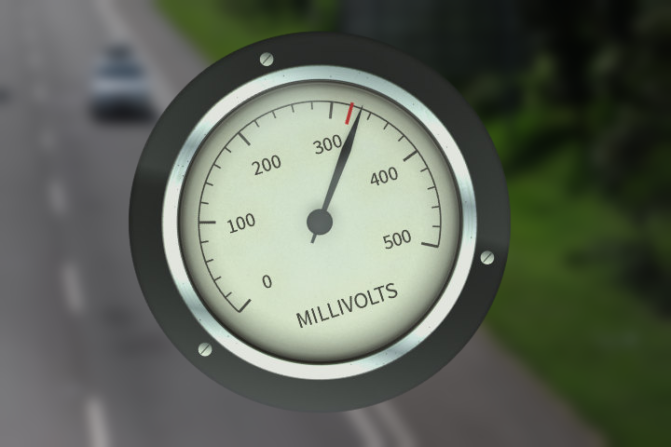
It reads 330 mV
